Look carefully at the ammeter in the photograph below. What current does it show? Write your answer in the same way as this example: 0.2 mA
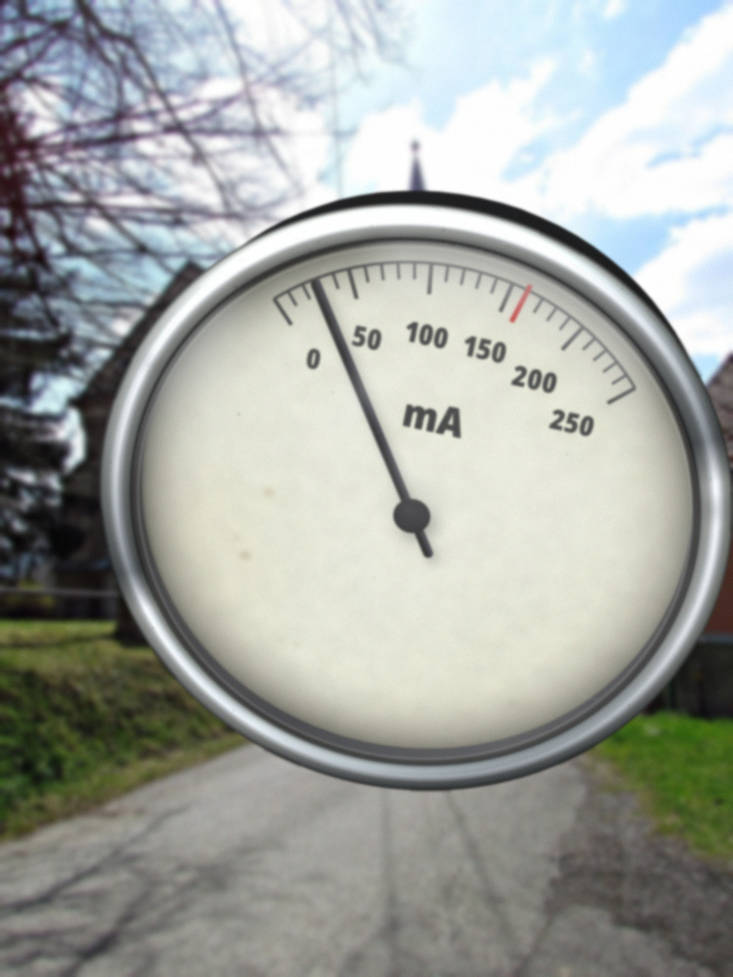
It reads 30 mA
